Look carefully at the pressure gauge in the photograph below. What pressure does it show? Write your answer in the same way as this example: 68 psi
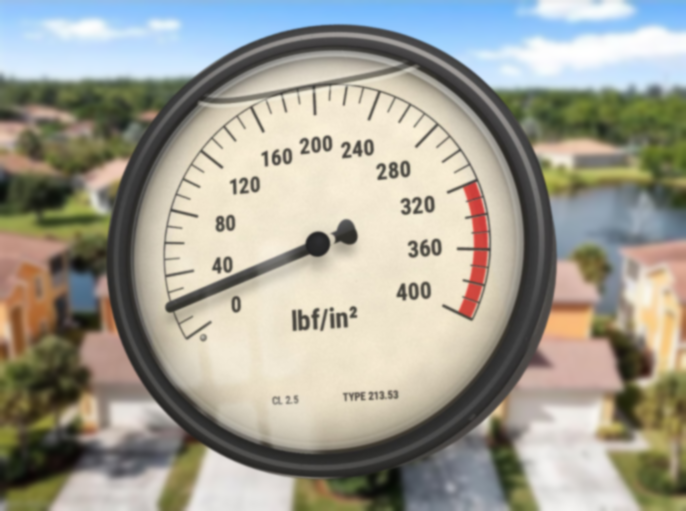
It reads 20 psi
